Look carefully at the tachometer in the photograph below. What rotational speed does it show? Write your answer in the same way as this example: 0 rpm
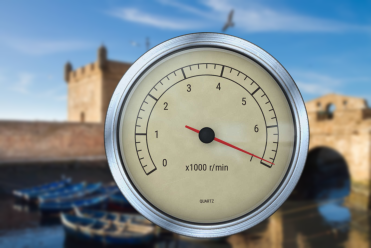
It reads 6900 rpm
